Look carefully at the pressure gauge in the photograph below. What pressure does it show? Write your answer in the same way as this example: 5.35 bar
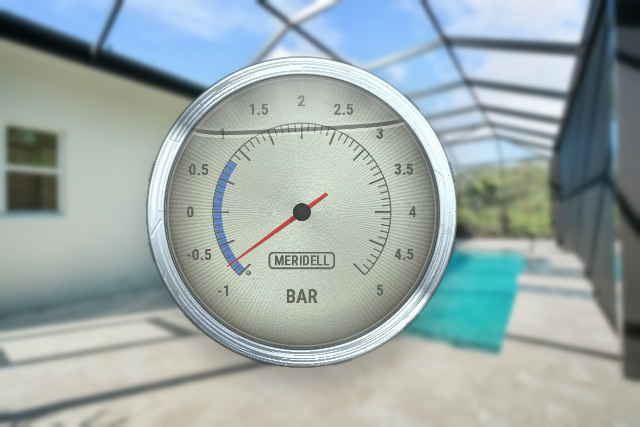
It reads -0.8 bar
